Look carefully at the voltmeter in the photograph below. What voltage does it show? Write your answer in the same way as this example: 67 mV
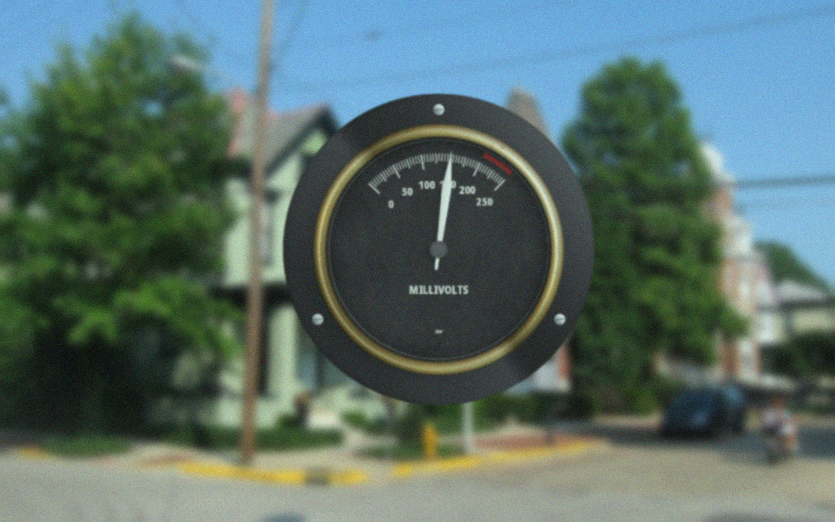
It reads 150 mV
